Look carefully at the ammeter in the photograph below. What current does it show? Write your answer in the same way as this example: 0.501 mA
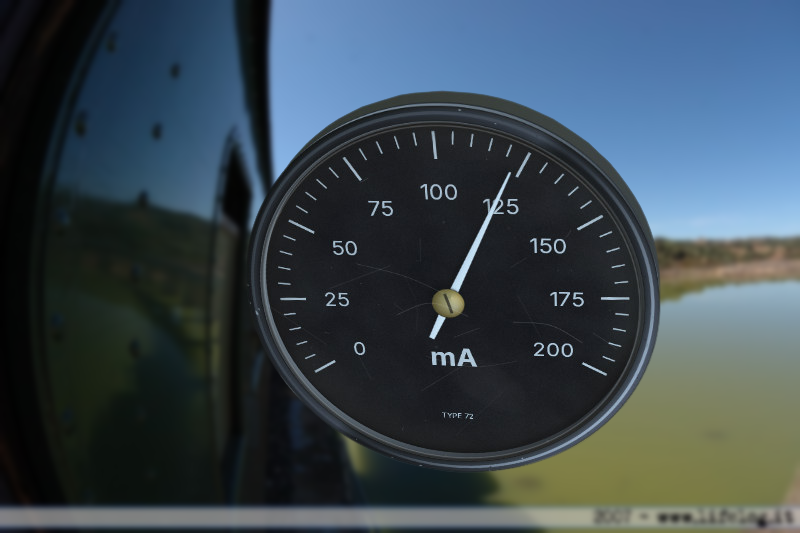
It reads 122.5 mA
